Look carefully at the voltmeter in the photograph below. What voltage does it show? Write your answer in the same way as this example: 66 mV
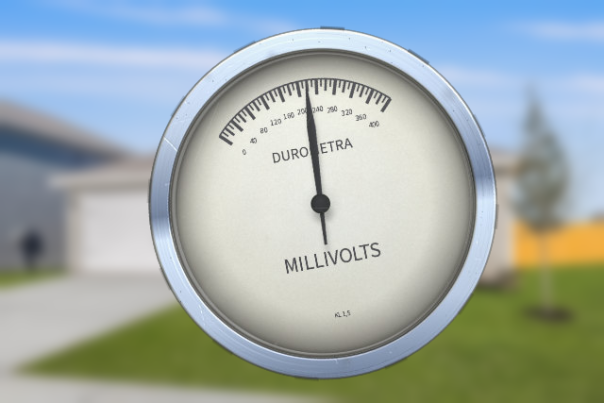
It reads 220 mV
